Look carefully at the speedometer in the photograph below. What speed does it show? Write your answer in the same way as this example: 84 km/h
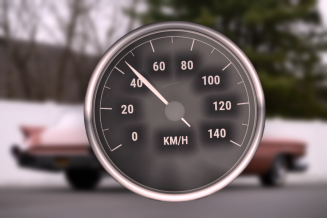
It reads 45 km/h
